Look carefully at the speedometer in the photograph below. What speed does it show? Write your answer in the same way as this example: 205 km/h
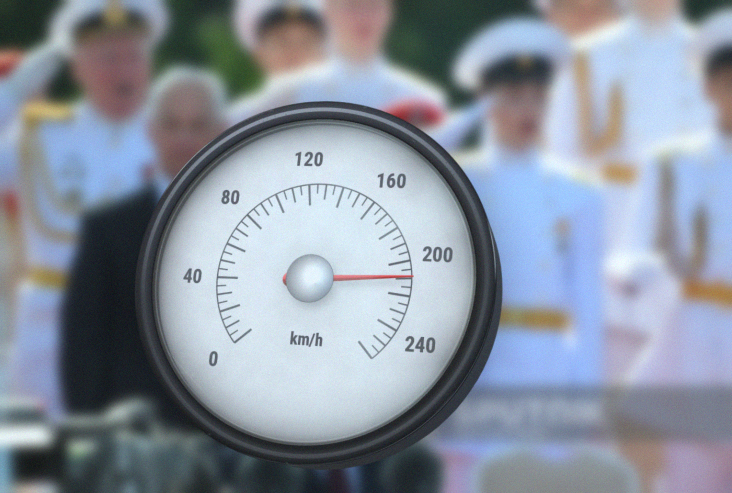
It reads 210 km/h
